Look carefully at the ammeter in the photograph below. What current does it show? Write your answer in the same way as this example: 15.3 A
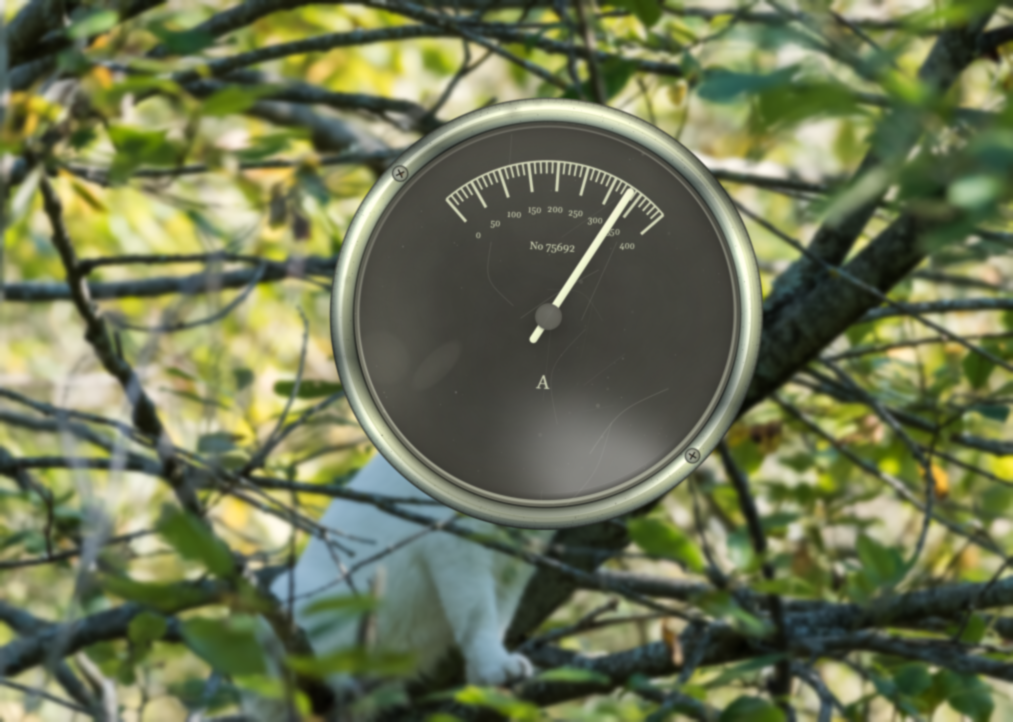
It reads 330 A
